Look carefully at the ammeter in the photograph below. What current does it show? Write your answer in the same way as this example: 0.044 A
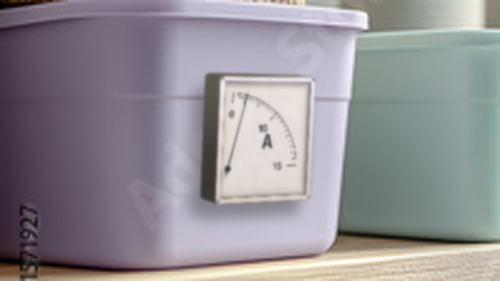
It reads 5 A
